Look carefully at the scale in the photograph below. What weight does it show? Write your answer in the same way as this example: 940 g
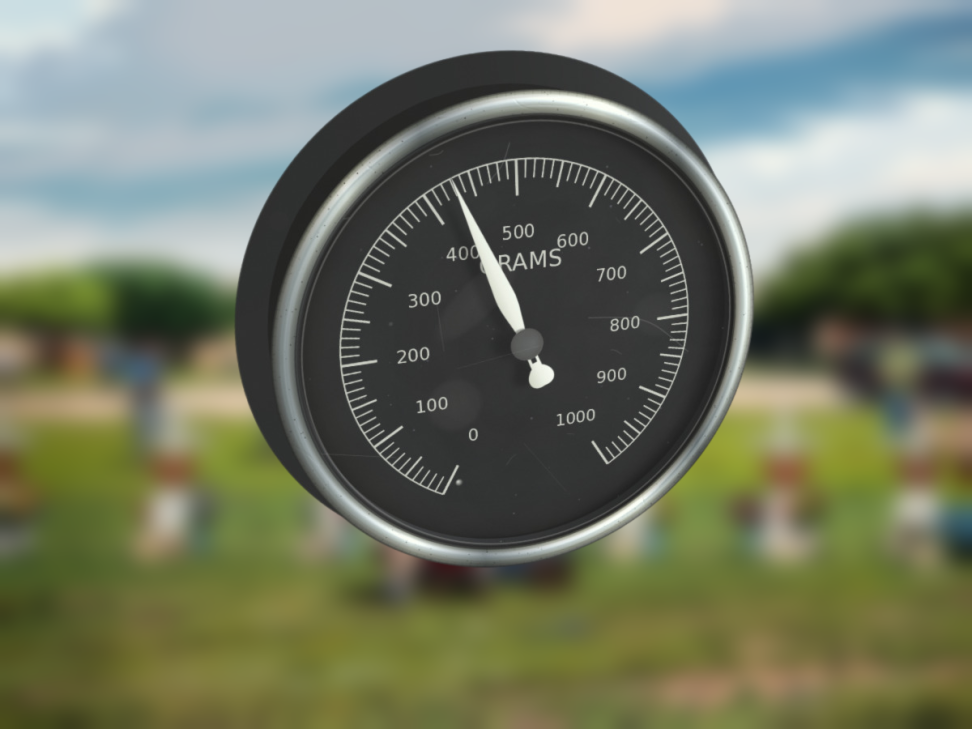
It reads 430 g
